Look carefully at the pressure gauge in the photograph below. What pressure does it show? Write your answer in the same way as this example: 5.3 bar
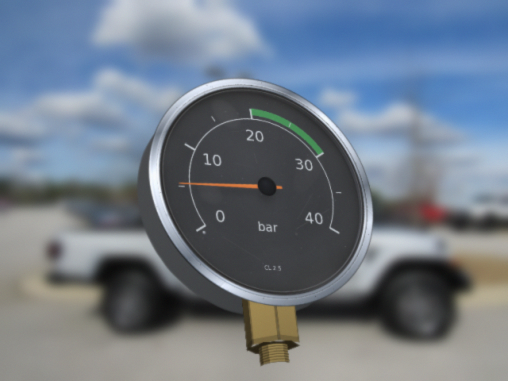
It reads 5 bar
